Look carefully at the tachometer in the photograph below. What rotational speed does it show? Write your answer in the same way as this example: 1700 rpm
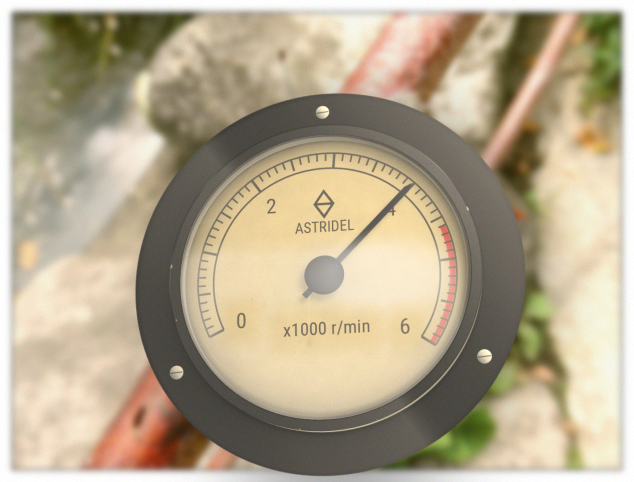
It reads 4000 rpm
